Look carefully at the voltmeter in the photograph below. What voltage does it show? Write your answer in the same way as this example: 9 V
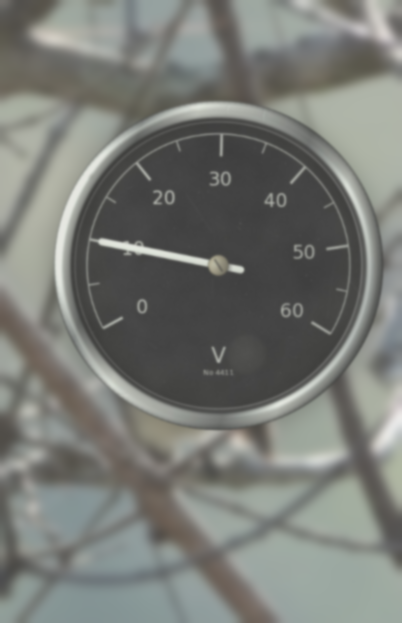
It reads 10 V
